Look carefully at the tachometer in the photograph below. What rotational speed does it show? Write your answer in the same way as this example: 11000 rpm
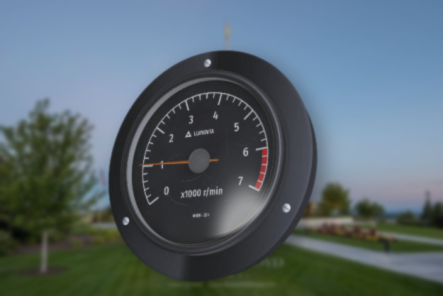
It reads 1000 rpm
